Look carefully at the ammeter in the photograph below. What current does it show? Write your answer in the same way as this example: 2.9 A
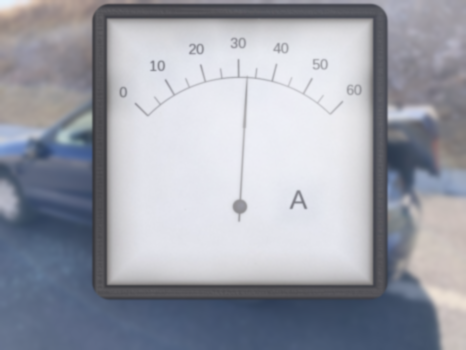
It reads 32.5 A
